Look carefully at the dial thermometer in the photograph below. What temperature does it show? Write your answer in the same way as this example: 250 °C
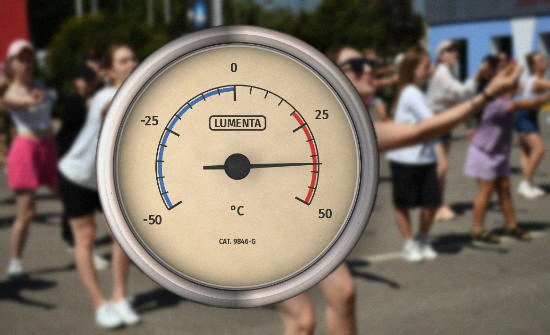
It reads 37.5 °C
